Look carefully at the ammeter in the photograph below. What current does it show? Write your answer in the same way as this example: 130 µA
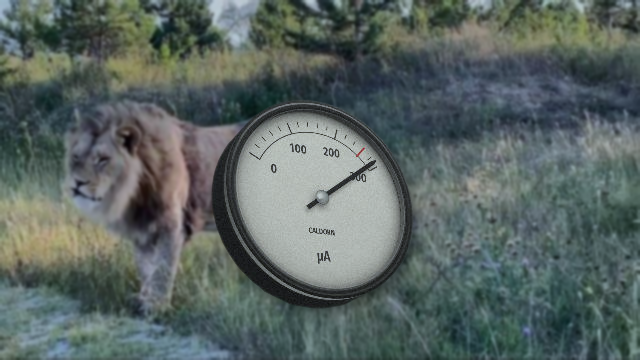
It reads 290 µA
